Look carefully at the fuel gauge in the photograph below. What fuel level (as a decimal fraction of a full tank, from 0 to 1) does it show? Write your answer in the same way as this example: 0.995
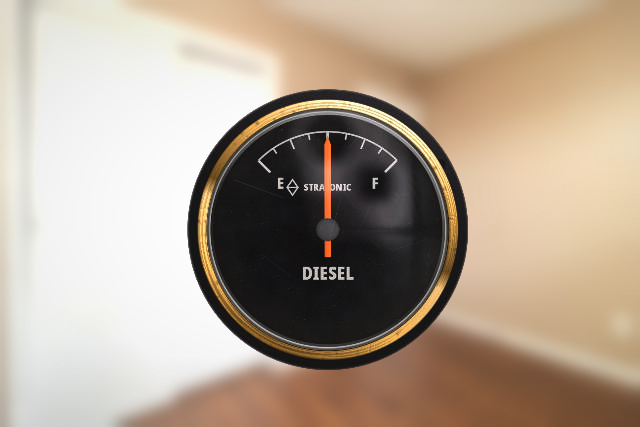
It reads 0.5
